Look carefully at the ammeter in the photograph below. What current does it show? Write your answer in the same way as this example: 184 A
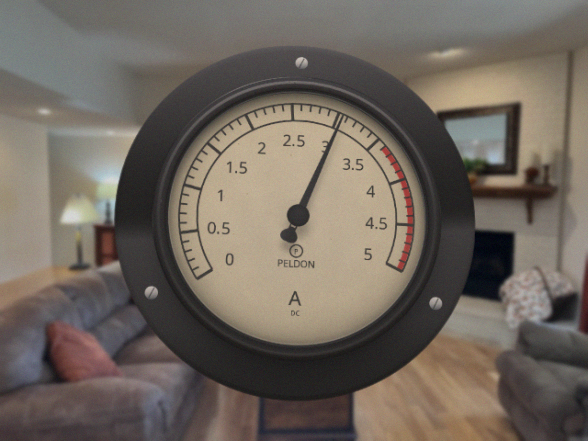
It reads 3.05 A
